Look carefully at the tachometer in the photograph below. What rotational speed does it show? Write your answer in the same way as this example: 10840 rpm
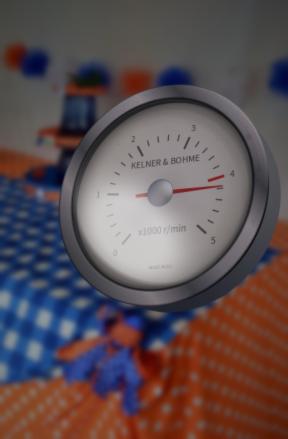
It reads 4200 rpm
